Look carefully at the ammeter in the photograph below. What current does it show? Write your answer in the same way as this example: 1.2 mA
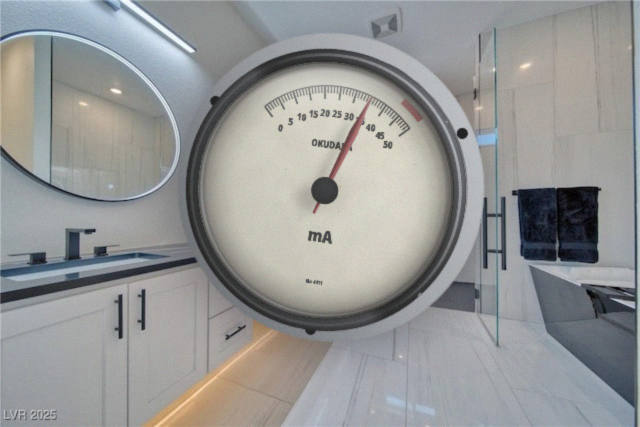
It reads 35 mA
